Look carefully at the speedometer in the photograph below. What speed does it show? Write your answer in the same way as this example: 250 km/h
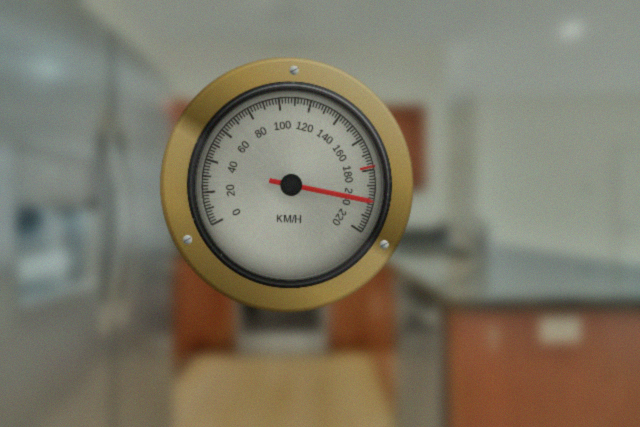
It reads 200 km/h
